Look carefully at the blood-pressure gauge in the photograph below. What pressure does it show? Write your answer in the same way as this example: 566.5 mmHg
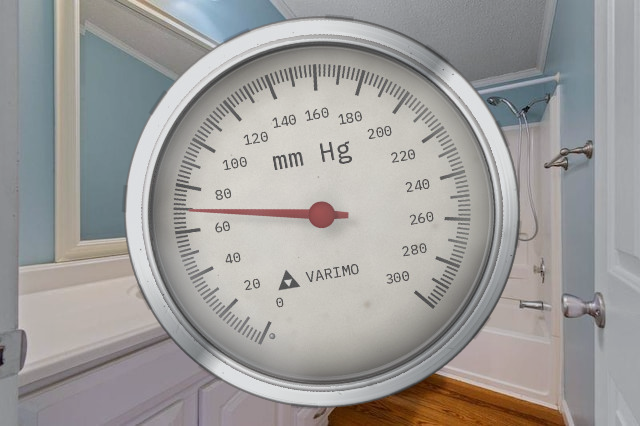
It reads 70 mmHg
